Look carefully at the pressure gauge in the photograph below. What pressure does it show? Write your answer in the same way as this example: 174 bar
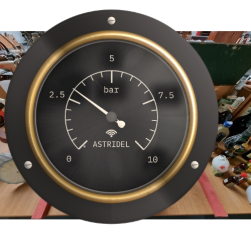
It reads 3 bar
